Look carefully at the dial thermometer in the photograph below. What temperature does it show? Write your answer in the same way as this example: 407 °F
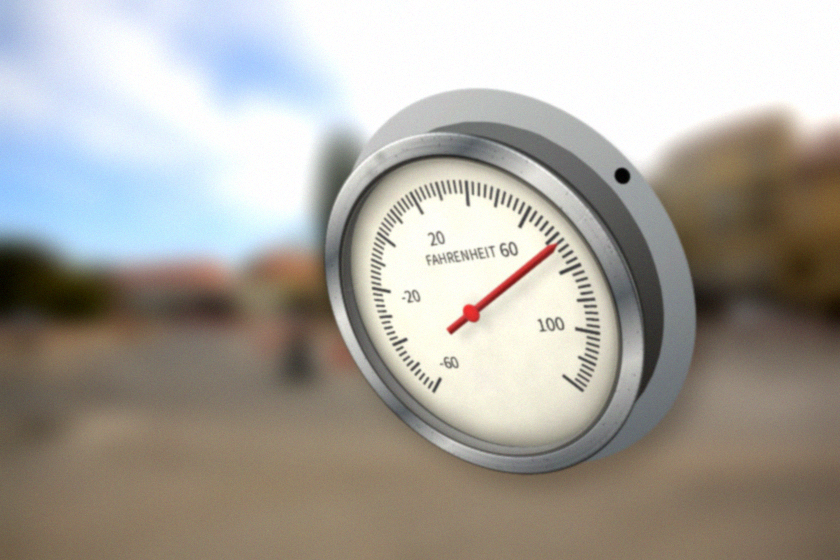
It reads 72 °F
